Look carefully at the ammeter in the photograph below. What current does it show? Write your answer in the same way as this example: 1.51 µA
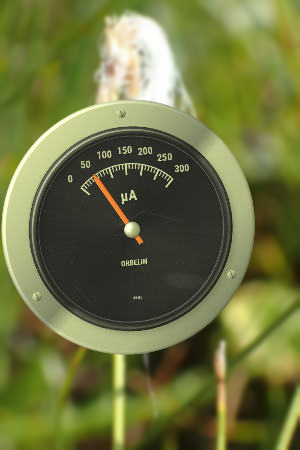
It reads 50 µA
